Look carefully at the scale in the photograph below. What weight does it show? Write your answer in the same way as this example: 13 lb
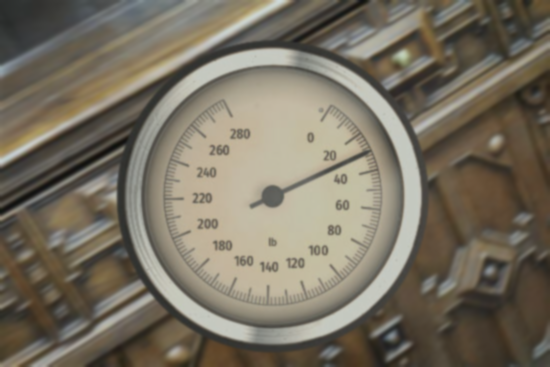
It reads 30 lb
